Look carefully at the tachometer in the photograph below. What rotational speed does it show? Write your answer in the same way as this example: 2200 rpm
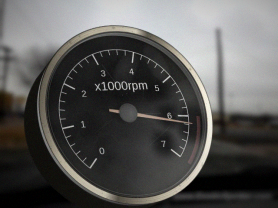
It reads 6200 rpm
